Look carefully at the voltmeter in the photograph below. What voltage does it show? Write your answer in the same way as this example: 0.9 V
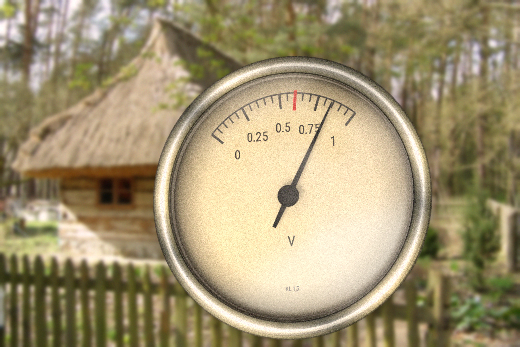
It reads 0.85 V
